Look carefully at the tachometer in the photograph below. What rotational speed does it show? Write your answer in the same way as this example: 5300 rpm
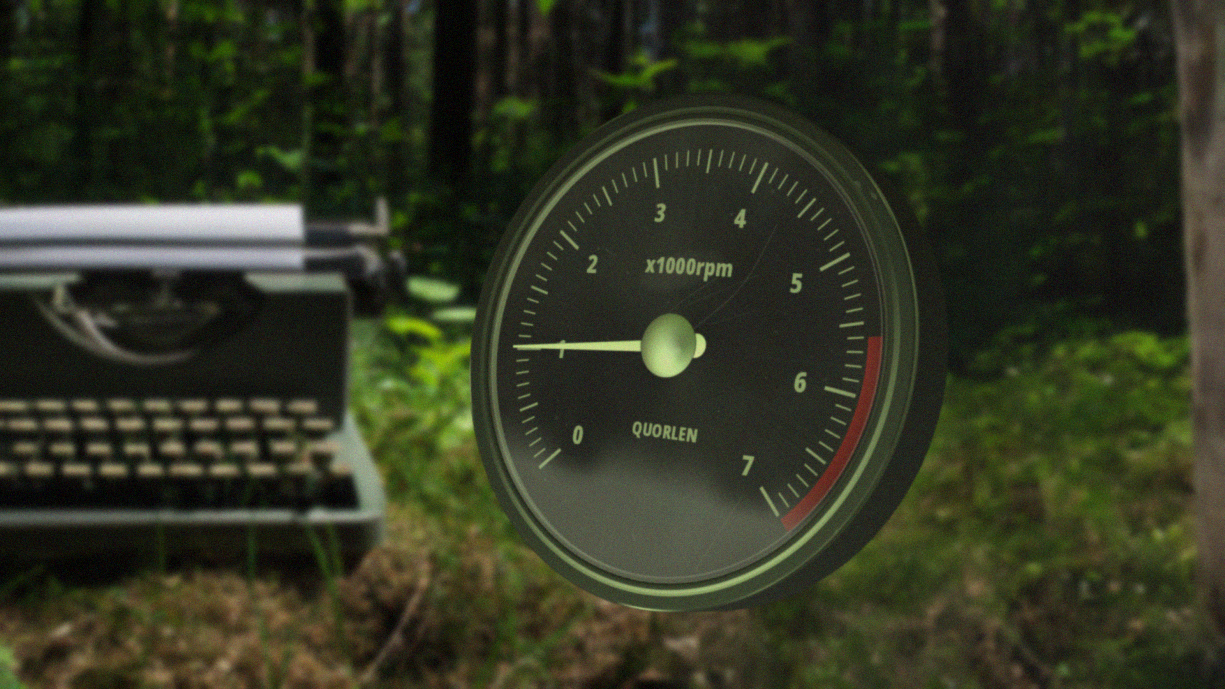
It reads 1000 rpm
